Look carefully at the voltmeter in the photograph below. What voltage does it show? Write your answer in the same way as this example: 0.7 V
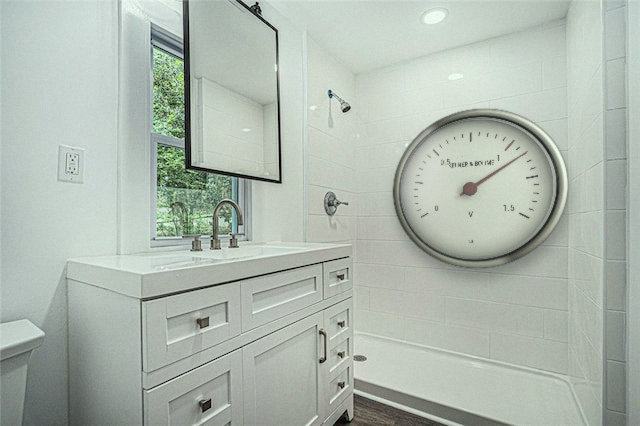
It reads 1.1 V
